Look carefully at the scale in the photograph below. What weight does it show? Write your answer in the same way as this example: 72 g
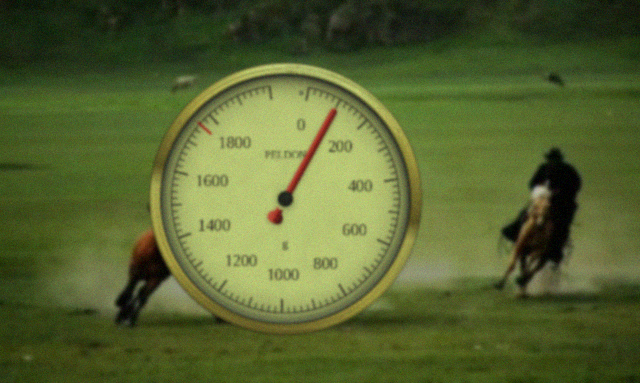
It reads 100 g
